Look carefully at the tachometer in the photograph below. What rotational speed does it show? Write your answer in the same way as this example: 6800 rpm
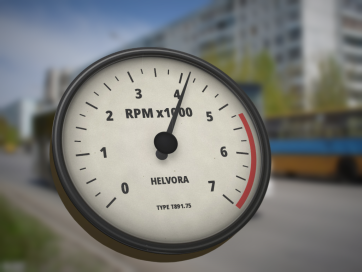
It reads 4125 rpm
